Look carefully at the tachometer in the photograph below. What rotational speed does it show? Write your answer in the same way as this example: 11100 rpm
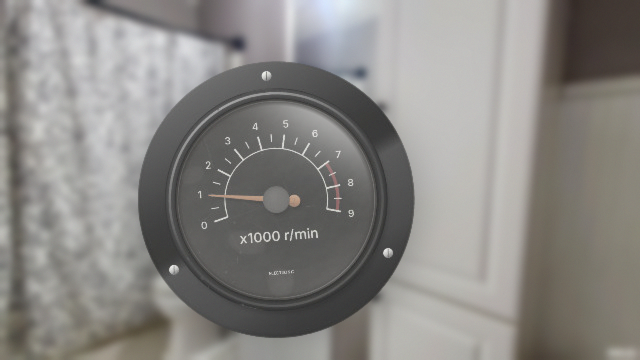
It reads 1000 rpm
